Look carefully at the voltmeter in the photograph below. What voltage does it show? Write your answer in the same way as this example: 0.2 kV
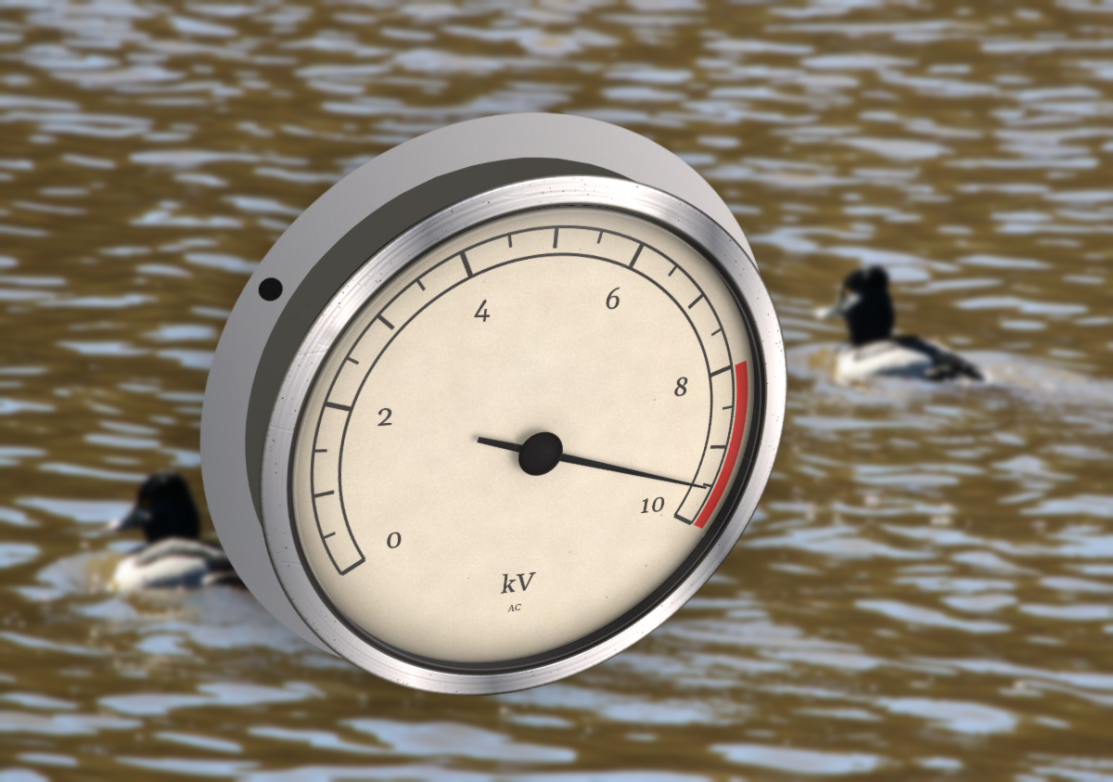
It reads 9.5 kV
